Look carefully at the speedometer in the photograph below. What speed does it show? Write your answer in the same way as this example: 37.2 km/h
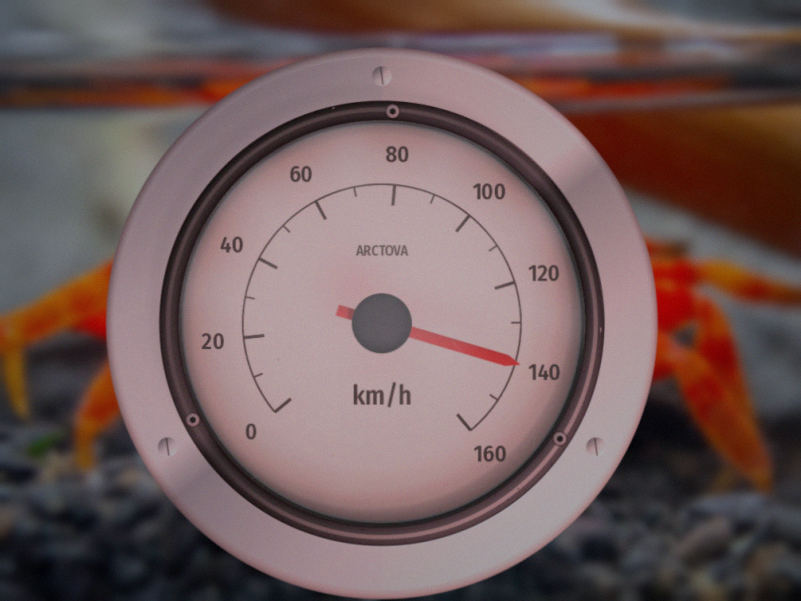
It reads 140 km/h
